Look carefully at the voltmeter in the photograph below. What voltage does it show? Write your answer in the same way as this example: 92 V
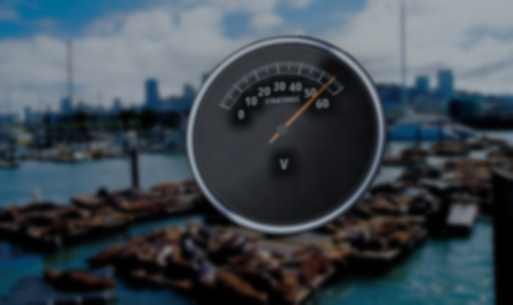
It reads 55 V
